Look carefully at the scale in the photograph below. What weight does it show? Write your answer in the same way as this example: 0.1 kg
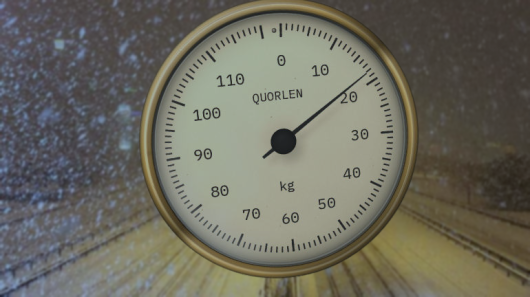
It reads 18 kg
